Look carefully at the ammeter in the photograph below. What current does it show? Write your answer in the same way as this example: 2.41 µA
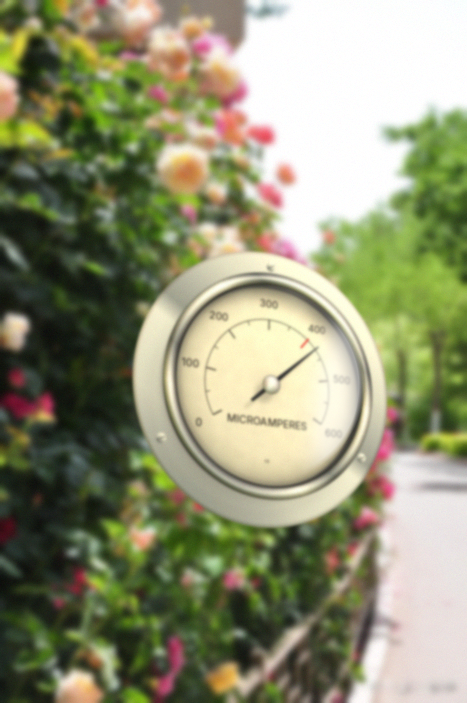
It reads 425 µA
